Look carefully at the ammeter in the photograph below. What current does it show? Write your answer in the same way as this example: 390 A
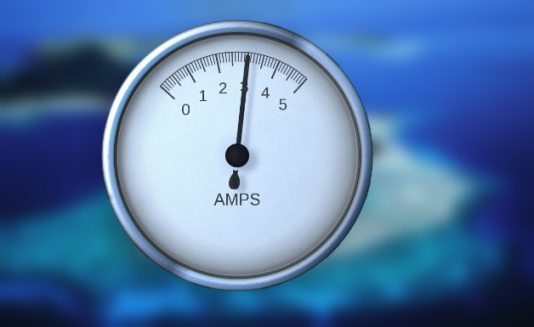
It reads 3 A
